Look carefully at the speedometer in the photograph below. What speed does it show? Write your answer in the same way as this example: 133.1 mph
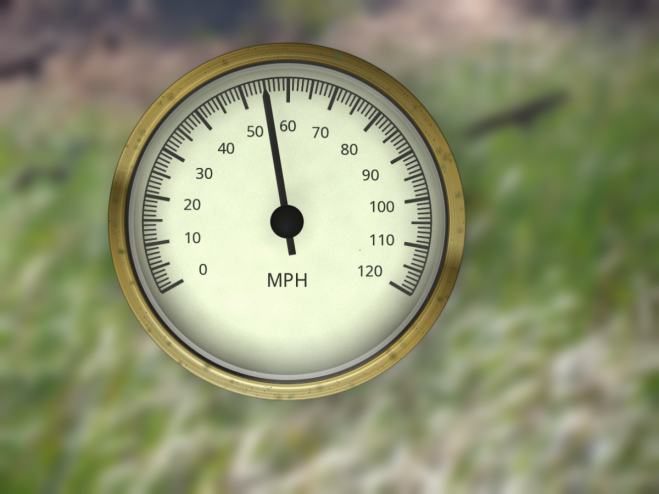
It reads 55 mph
